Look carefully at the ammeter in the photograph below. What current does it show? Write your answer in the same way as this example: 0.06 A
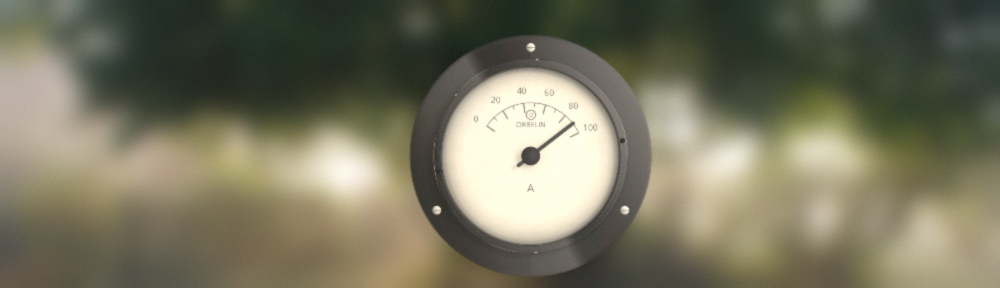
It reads 90 A
